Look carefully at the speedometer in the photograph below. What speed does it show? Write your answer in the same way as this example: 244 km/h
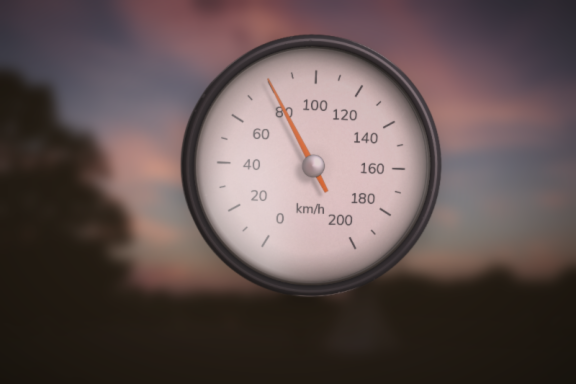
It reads 80 km/h
